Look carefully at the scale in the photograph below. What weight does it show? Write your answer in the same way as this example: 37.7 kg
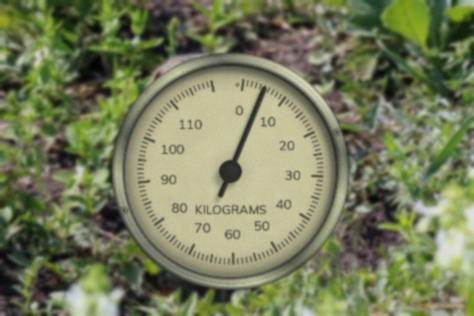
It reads 5 kg
